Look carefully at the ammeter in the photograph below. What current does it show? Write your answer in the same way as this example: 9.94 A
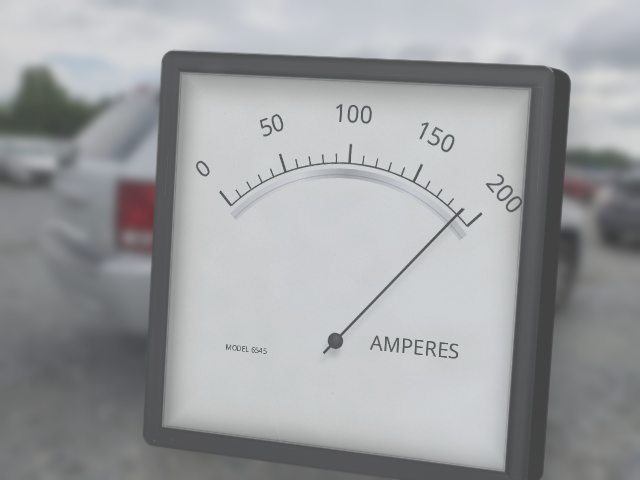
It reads 190 A
